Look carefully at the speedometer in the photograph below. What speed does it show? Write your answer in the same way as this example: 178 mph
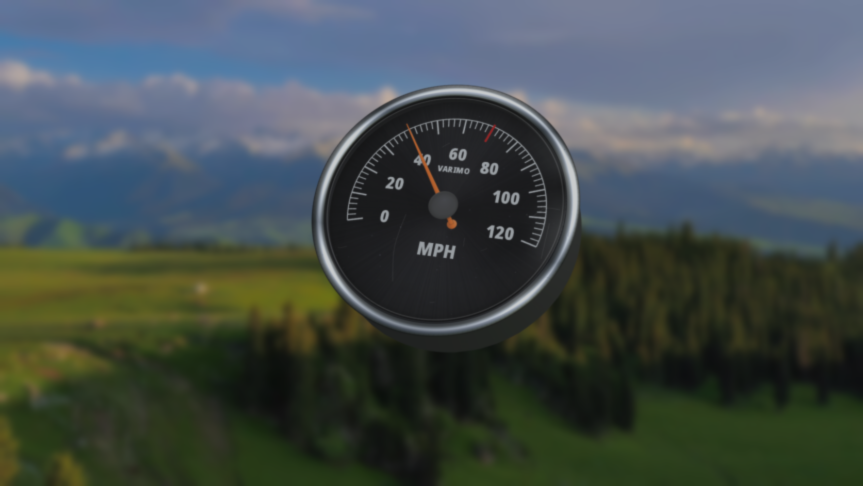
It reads 40 mph
